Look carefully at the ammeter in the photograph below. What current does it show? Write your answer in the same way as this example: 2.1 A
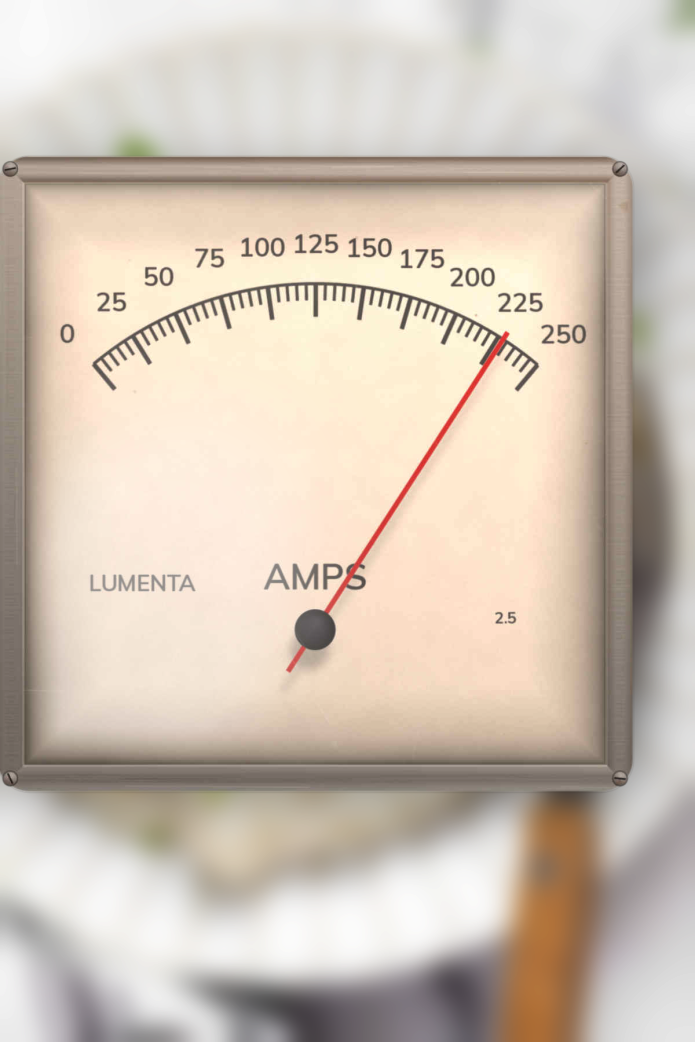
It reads 227.5 A
